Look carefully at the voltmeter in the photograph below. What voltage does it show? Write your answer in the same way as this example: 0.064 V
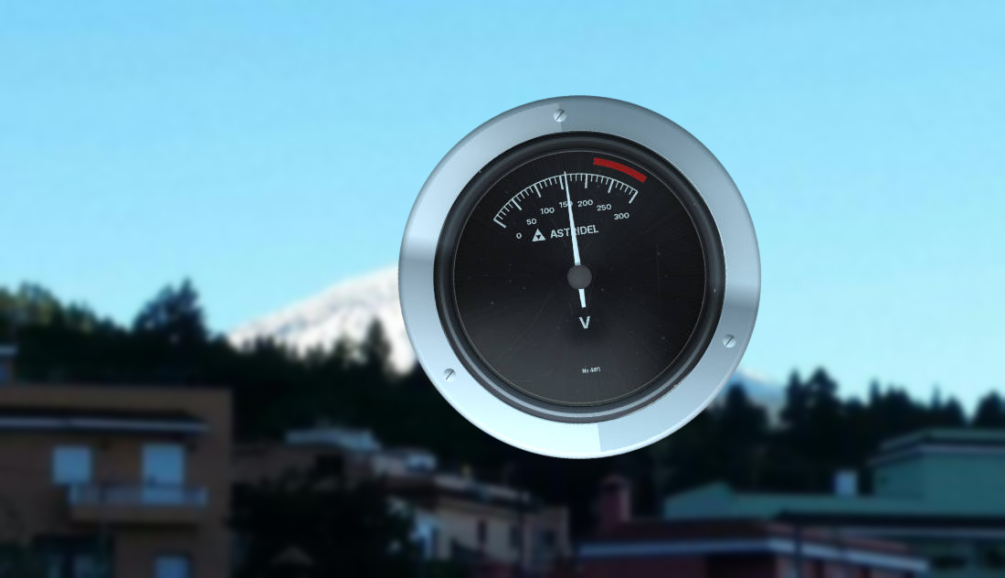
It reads 160 V
